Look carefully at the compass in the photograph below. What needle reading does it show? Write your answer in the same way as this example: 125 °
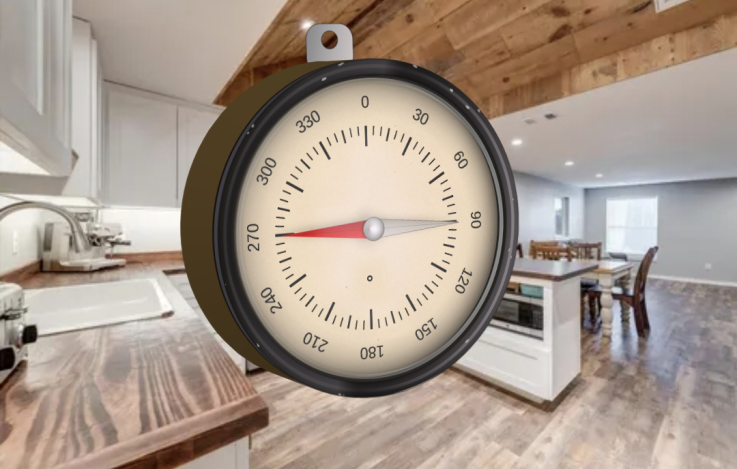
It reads 270 °
